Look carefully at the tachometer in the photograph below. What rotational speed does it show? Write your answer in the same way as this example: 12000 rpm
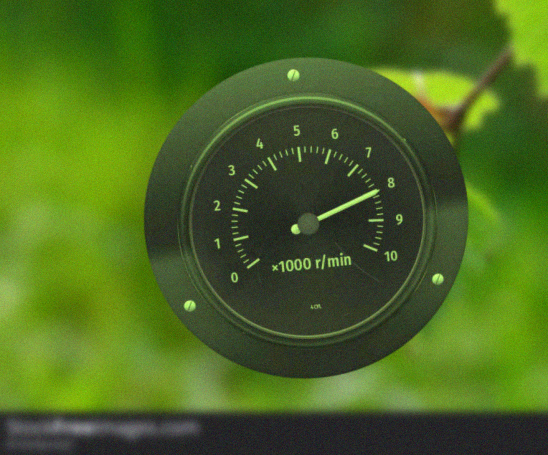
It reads 8000 rpm
